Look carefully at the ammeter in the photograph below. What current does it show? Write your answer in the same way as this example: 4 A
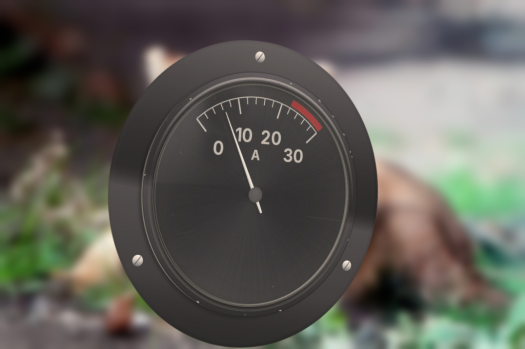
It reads 6 A
